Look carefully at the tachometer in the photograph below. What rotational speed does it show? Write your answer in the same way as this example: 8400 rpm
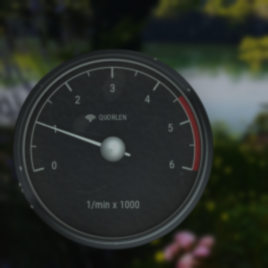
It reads 1000 rpm
